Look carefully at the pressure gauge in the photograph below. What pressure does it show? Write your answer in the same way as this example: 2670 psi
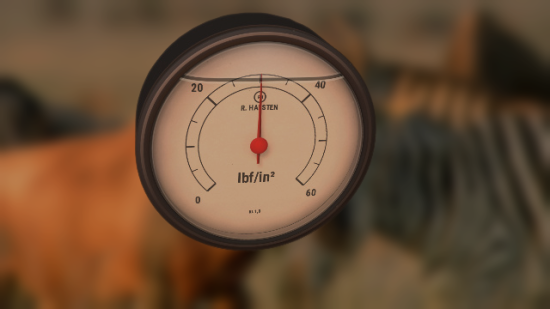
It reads 30 psi
